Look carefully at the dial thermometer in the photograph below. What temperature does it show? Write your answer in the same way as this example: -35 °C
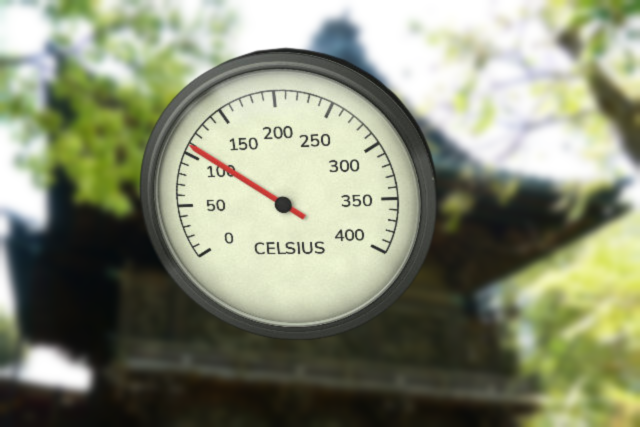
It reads 110 °C
